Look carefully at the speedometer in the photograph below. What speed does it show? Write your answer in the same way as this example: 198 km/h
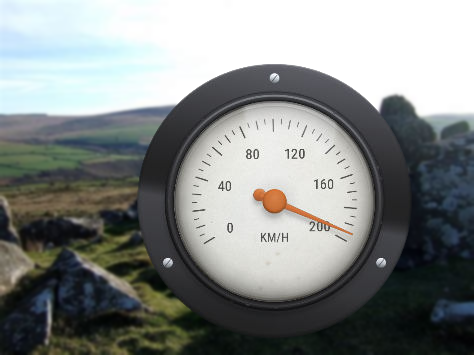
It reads 195 km/h
